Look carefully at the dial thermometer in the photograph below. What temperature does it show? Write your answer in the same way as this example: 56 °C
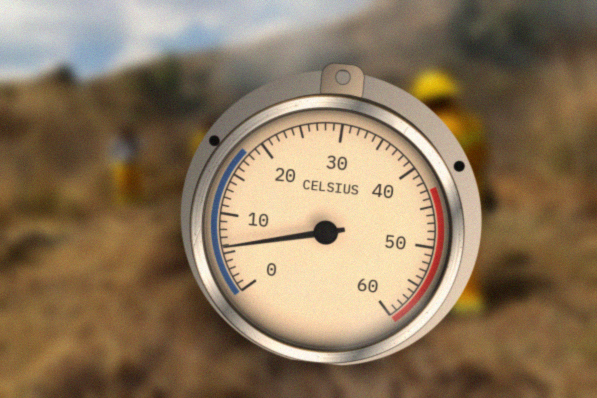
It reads 6 °C
